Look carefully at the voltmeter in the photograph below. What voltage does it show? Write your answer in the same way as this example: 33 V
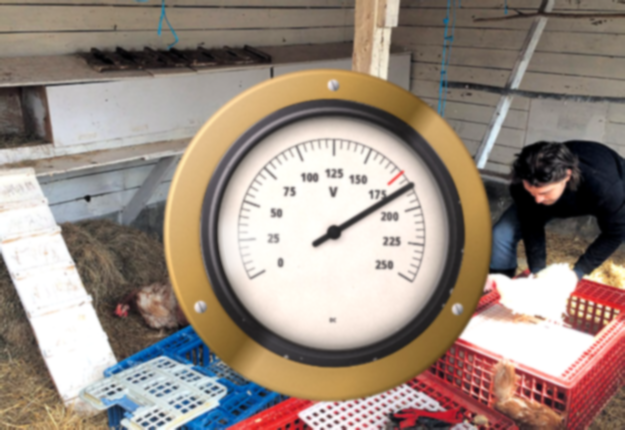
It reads 185 V
